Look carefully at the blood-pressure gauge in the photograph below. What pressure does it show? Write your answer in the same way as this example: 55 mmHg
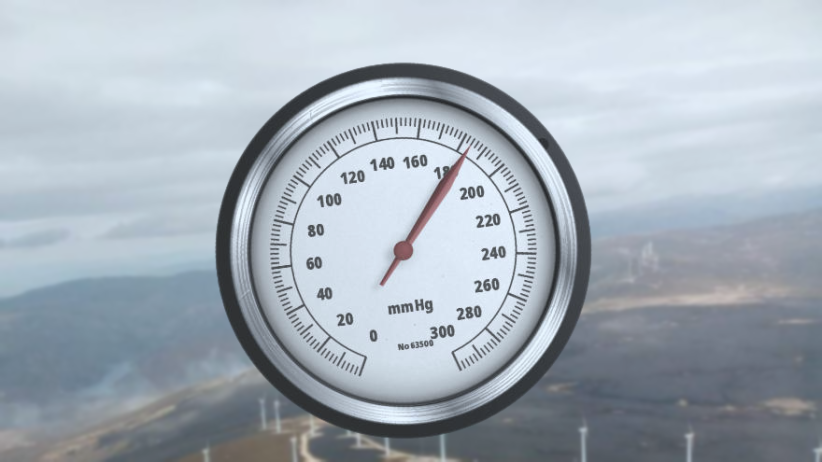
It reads 184 mmHg
